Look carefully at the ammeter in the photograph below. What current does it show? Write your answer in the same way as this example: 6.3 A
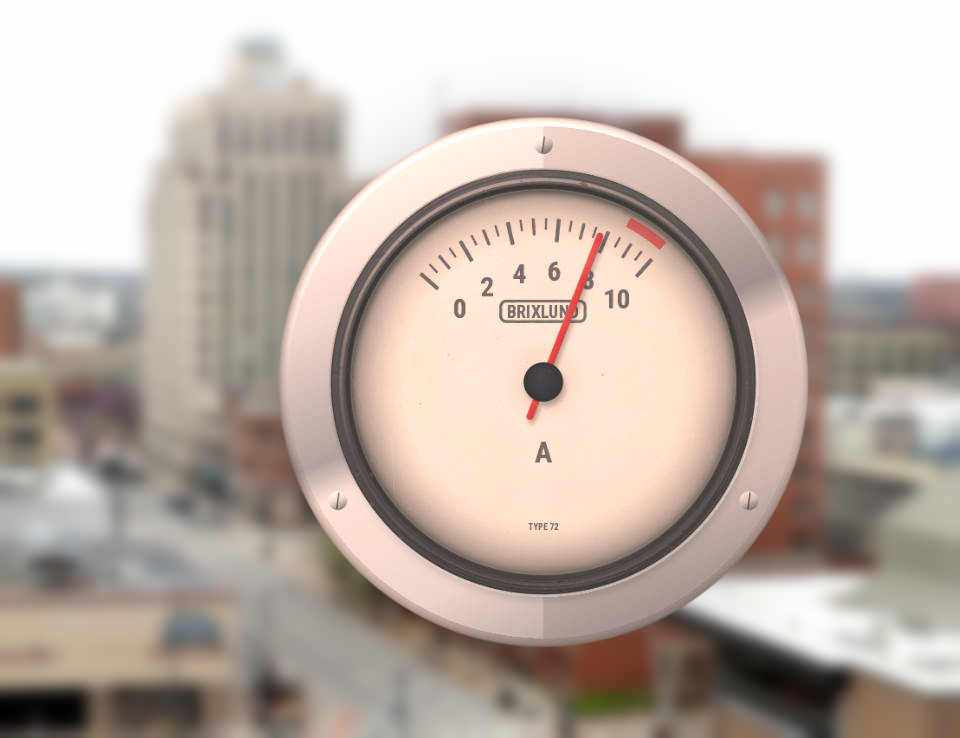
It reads 7.75 A
